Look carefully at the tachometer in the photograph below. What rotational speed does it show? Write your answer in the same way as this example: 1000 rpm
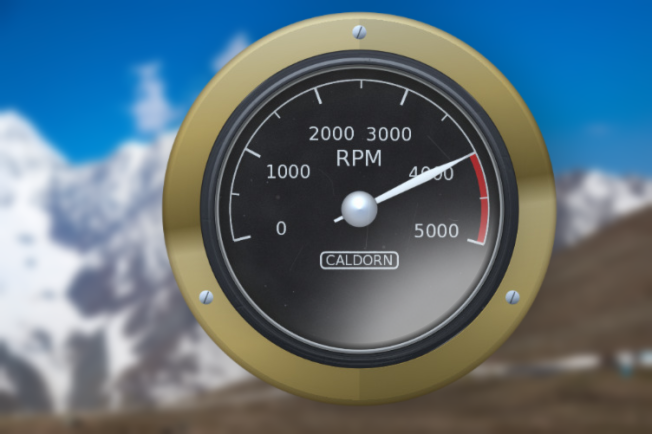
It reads 4000 rpm
